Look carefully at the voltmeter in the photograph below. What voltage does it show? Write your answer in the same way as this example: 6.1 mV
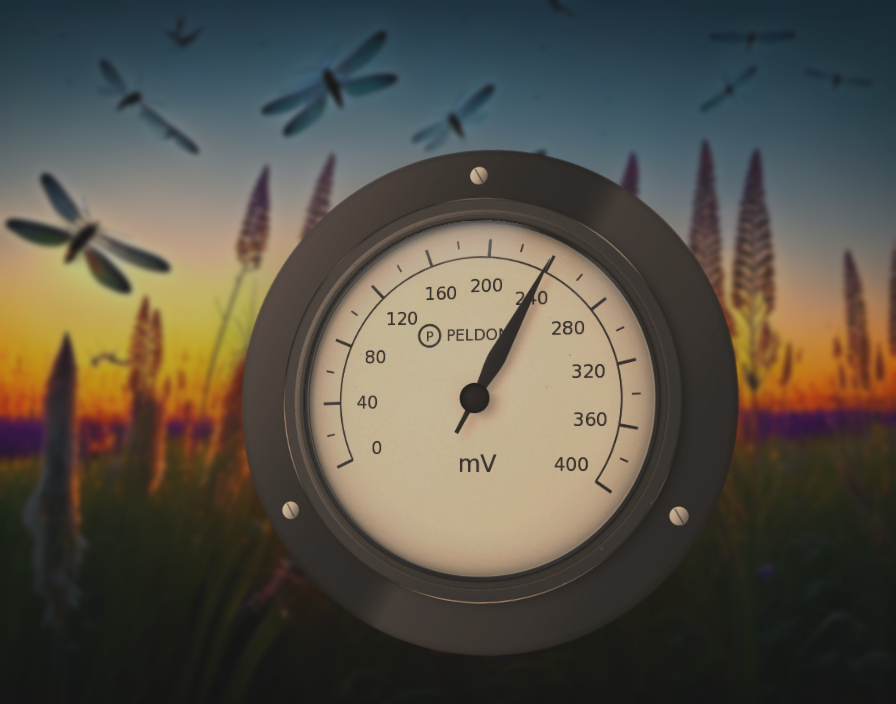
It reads 240 mV
